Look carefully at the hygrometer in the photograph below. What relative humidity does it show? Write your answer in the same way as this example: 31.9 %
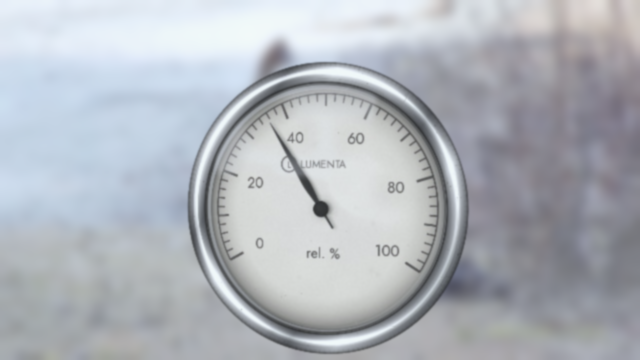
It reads 36 %
